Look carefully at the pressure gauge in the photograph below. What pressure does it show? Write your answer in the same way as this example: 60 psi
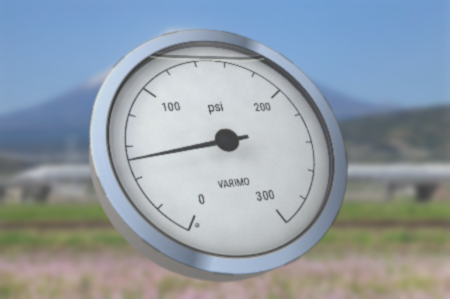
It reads 50 psi
